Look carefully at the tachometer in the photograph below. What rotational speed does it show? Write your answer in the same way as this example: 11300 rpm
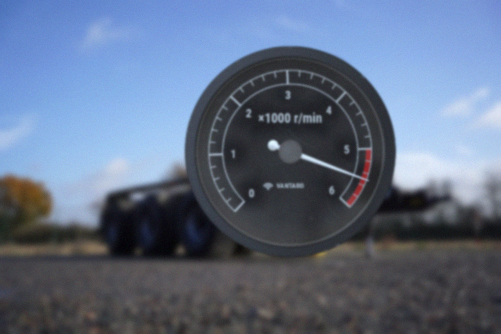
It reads 5500 rpm
